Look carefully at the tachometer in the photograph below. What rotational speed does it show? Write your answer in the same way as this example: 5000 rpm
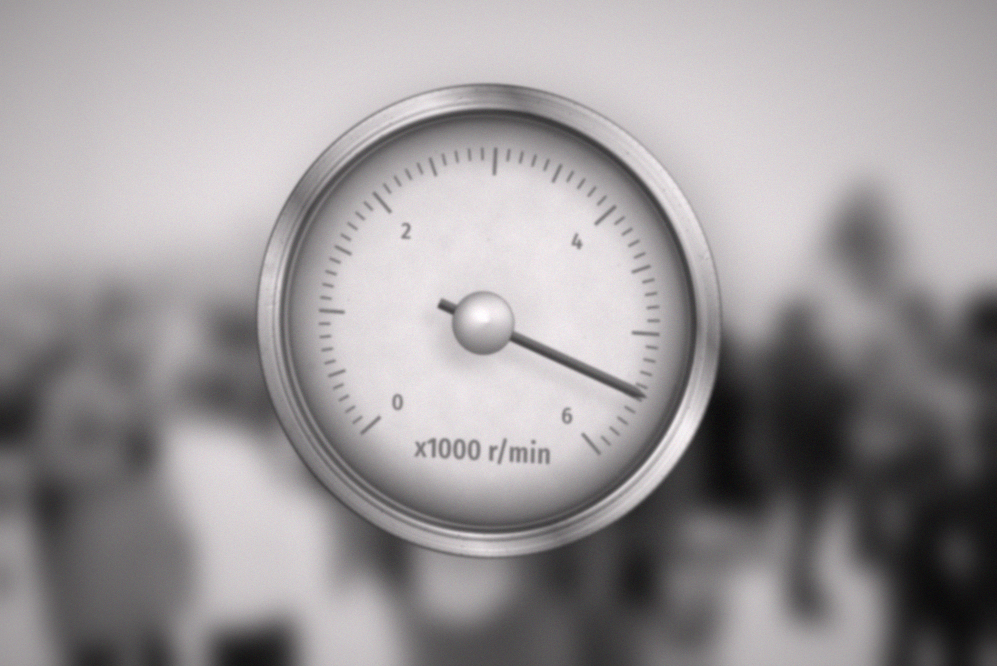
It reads 5450 rpm
